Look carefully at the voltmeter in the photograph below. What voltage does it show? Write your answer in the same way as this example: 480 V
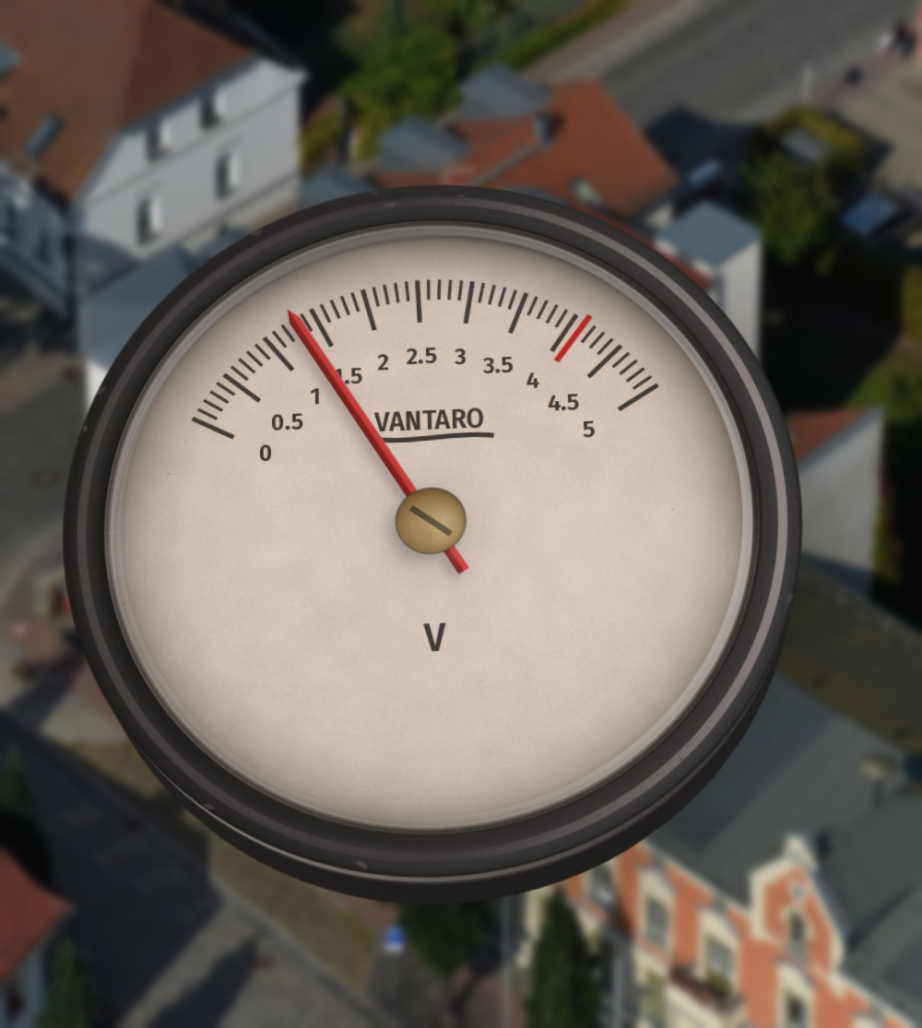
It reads 1.3 V
